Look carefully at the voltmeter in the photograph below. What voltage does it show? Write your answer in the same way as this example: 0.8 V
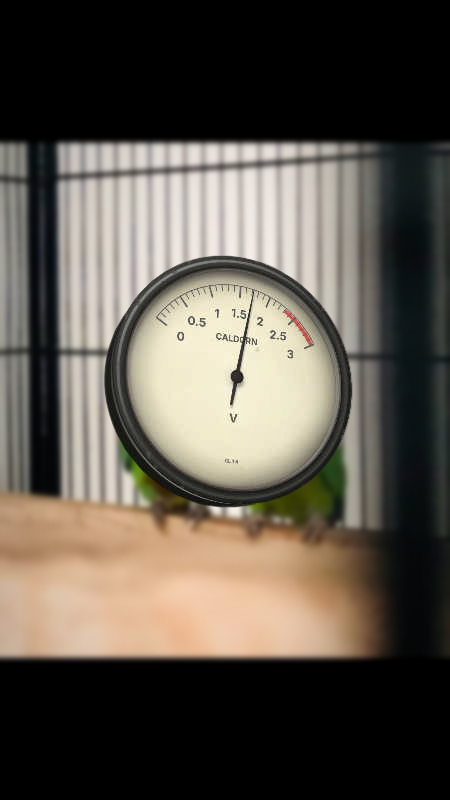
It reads 1.7 V
